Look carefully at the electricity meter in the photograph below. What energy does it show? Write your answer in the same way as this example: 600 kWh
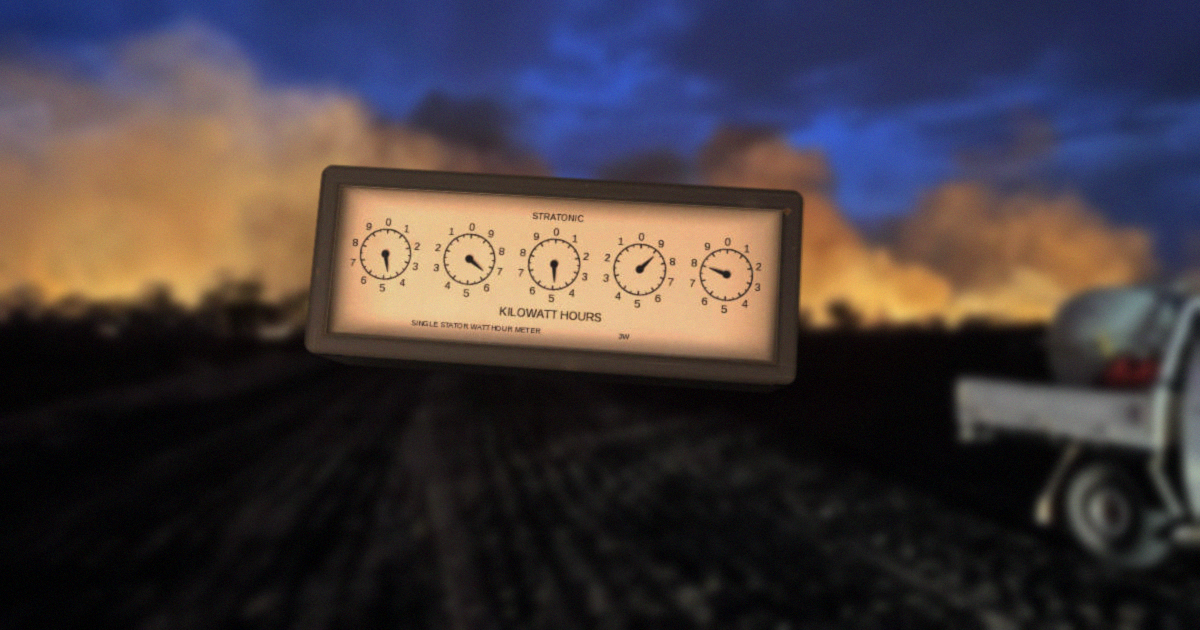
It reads 46488 kWh
